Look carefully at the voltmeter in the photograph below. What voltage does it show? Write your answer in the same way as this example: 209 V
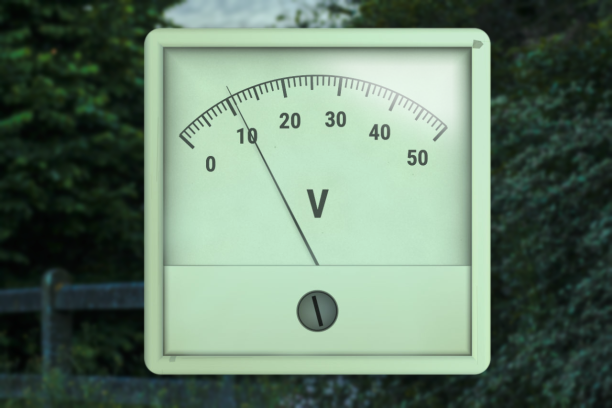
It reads 11 V
